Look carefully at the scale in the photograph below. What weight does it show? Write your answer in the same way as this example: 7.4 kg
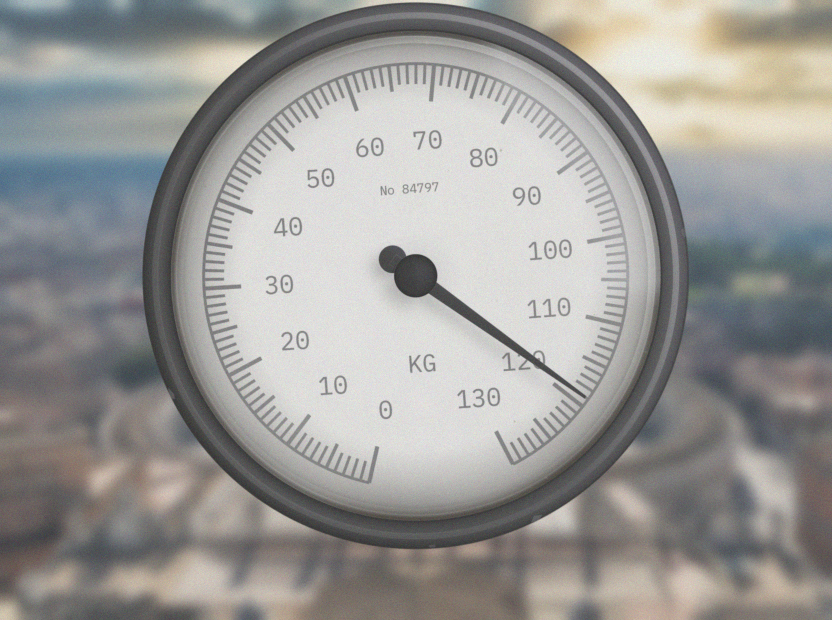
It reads 119 kg
